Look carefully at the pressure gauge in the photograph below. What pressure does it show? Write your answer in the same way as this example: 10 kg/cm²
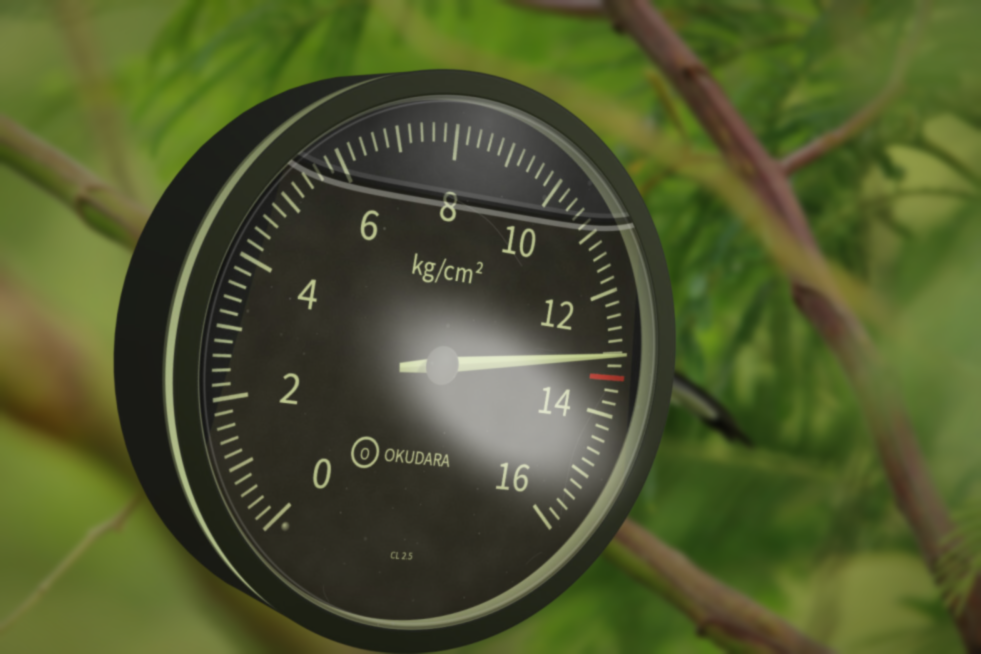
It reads 13 kg/cm²
